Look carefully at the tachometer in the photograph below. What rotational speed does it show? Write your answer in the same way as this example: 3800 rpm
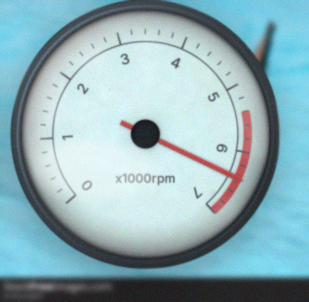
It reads 6400 rpm
